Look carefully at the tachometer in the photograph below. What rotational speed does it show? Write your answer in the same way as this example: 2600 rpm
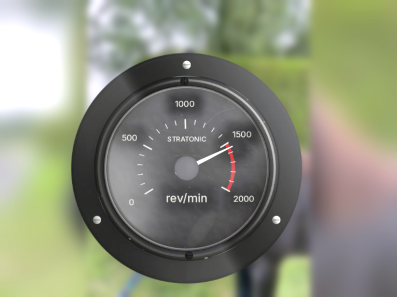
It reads 1550 rpm
